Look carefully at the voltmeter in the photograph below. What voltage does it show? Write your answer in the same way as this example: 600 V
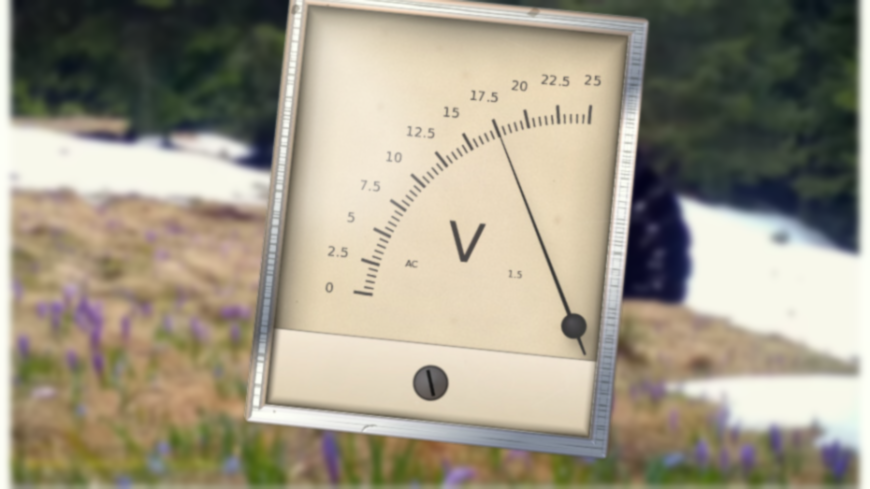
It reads 17.5 V
